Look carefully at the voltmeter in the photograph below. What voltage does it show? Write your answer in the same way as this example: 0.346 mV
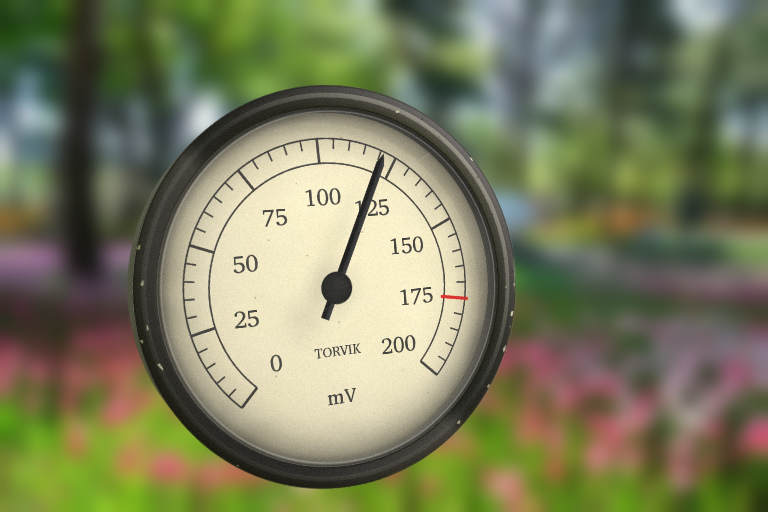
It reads 120 mV
